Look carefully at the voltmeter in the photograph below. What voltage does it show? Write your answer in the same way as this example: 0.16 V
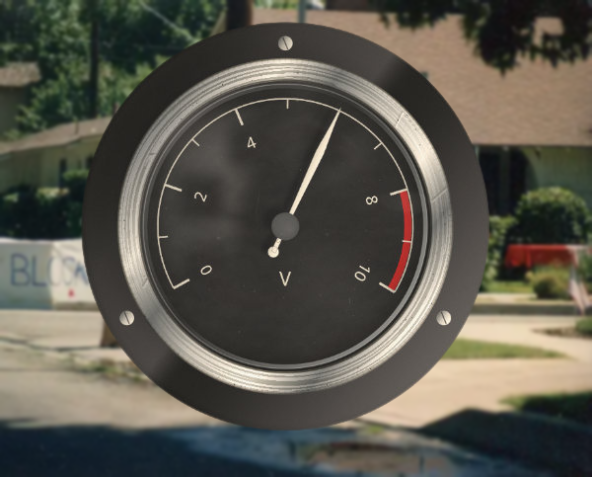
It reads 6 V
